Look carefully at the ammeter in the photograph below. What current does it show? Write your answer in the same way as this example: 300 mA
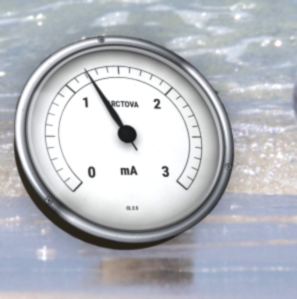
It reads 1.2 mA
